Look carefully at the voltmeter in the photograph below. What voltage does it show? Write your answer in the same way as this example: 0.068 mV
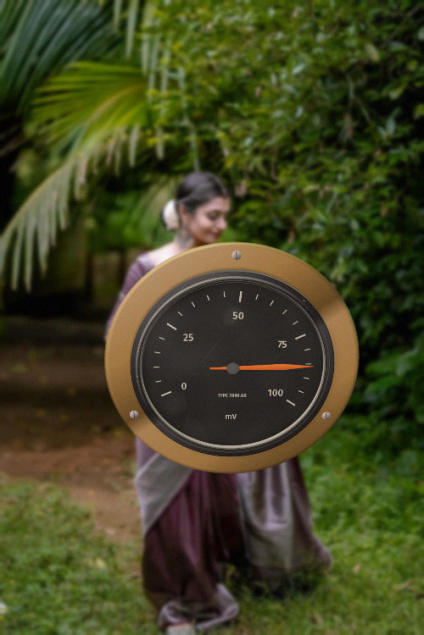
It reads 85 mV
